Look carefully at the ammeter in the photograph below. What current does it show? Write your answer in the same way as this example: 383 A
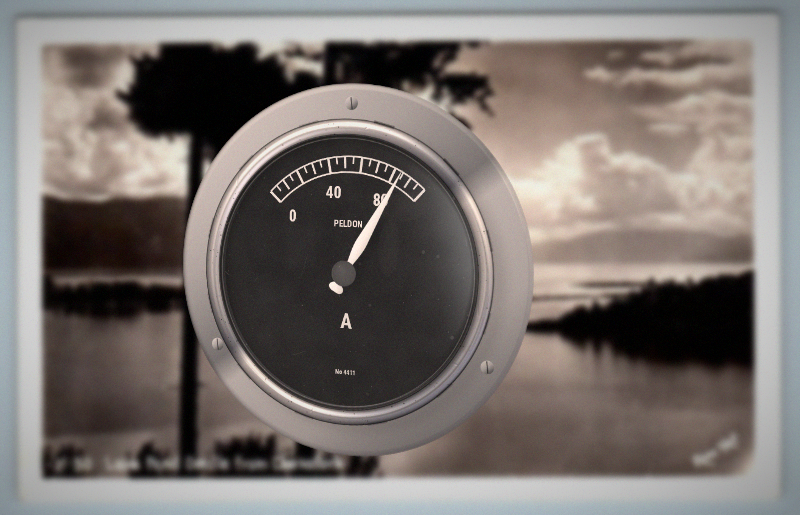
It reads 85 A
